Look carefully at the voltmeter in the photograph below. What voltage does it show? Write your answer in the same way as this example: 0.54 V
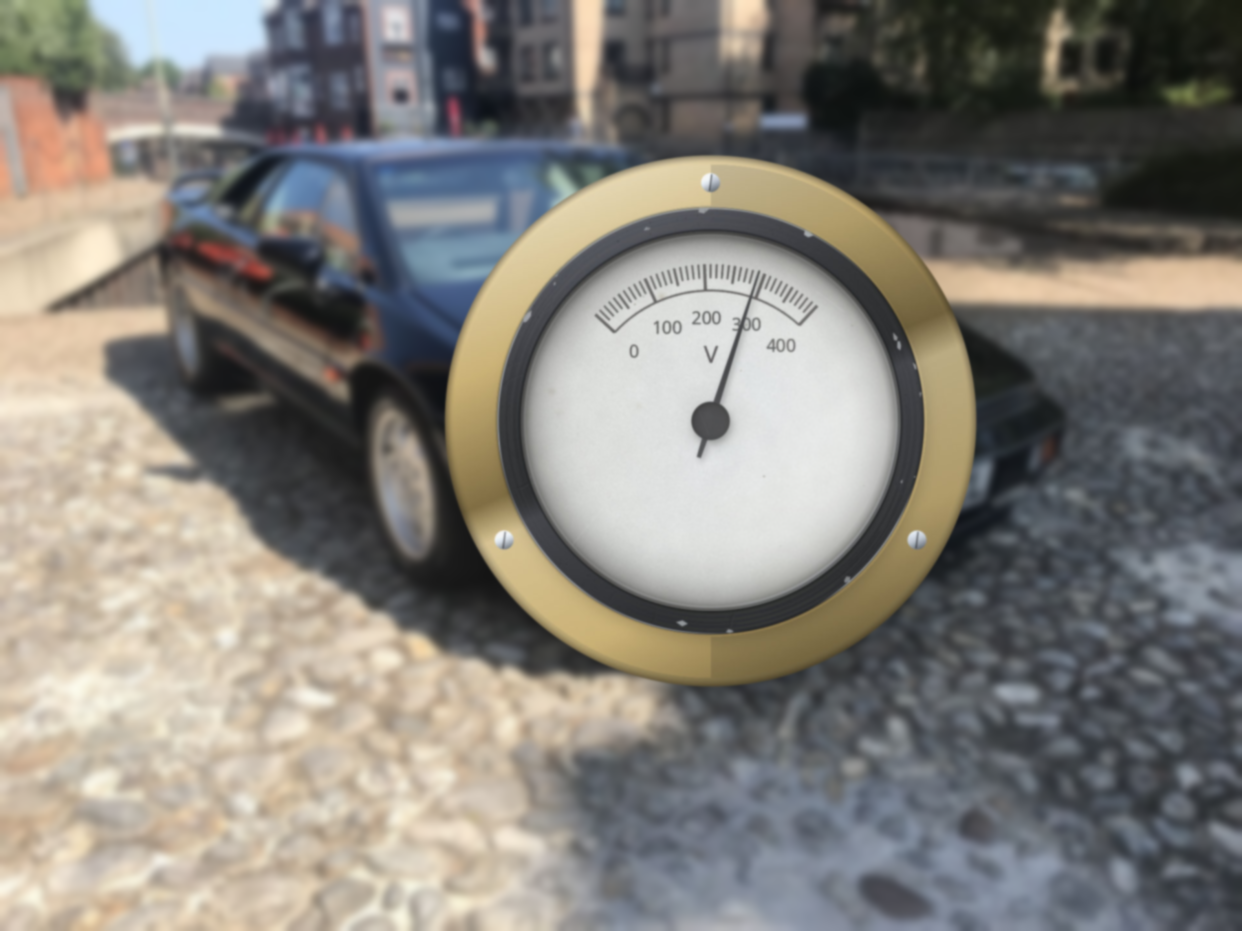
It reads 290 V
